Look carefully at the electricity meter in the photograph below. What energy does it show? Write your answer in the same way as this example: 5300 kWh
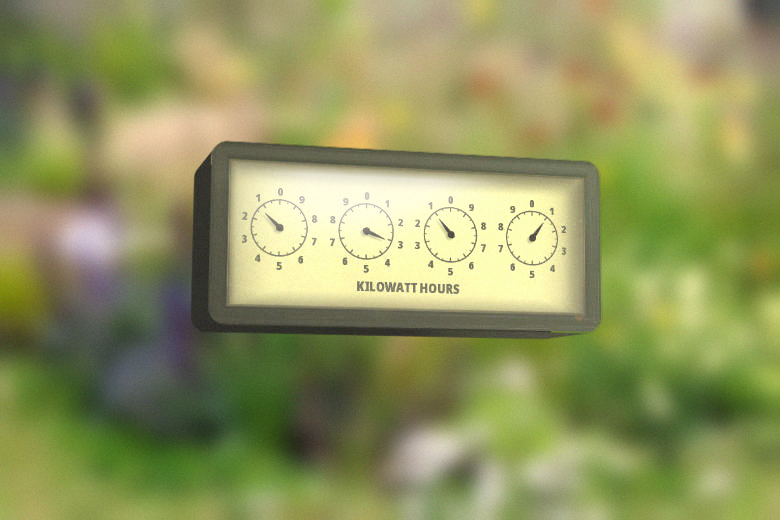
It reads 1311 kWh
